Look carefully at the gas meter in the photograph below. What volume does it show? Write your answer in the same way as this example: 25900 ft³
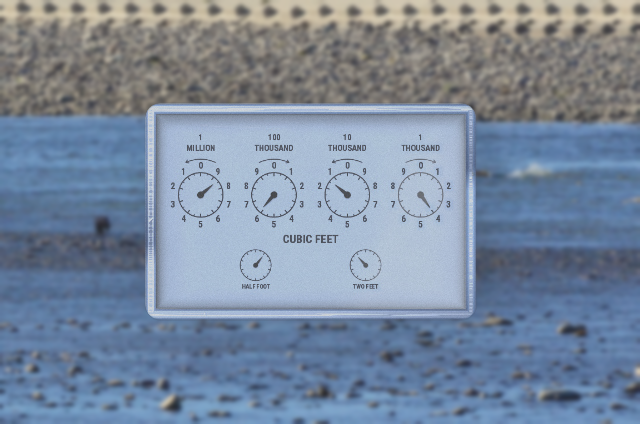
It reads 861400 ft³
